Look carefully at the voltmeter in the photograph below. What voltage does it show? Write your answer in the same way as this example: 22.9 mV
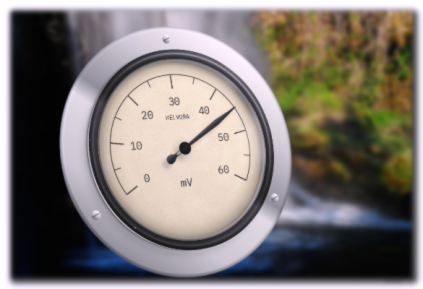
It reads 45 mV
